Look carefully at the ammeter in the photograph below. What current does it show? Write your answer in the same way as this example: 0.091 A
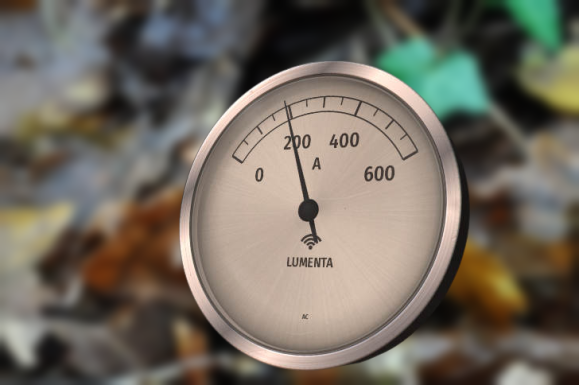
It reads 200 A
